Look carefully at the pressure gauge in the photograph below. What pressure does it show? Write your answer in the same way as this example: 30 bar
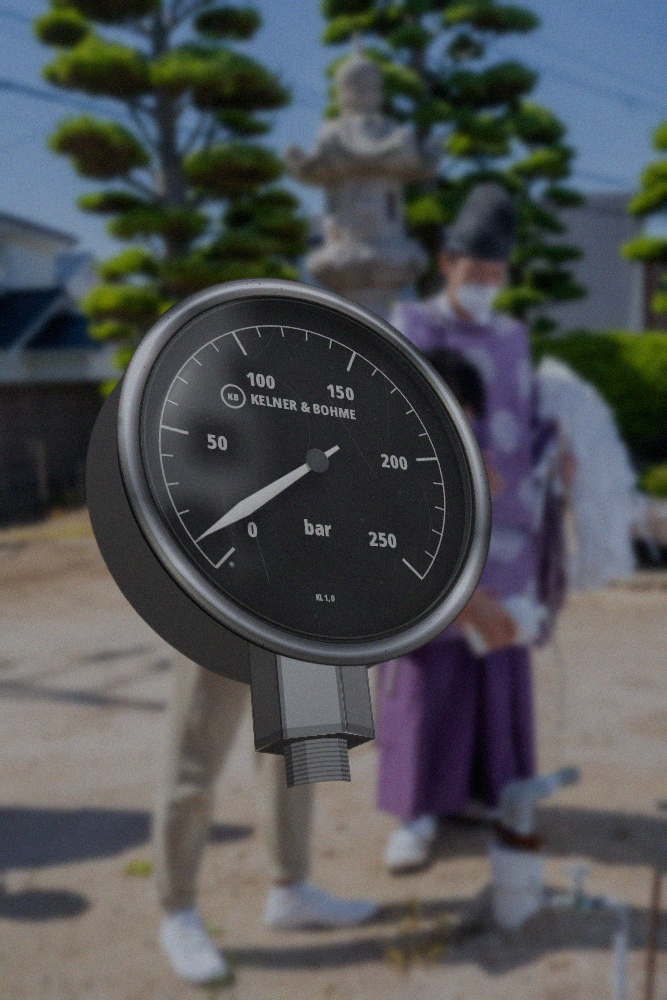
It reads 10 bar
